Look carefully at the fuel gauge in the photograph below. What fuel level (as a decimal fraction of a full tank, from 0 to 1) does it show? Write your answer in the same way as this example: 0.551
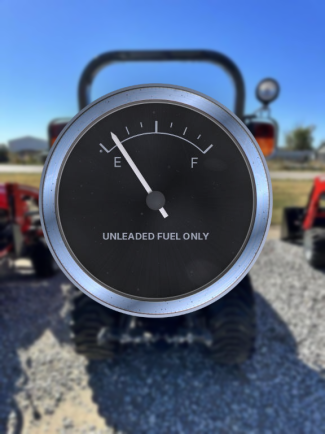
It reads 0.125
